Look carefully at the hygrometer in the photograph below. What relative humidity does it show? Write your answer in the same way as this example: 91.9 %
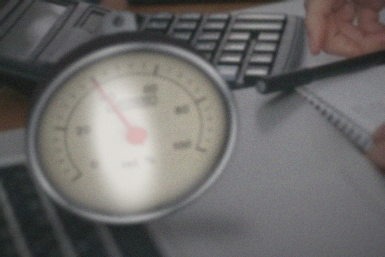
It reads 40 %
